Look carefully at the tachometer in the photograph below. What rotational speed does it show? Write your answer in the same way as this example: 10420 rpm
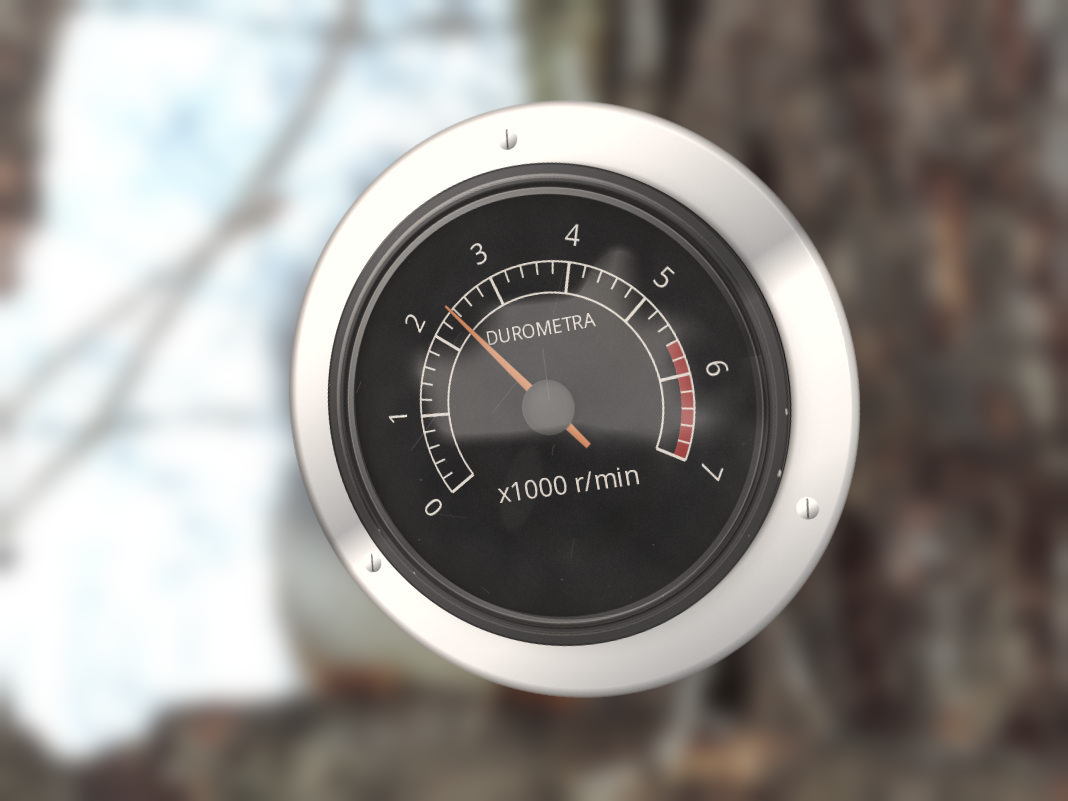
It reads 2400 rpm
